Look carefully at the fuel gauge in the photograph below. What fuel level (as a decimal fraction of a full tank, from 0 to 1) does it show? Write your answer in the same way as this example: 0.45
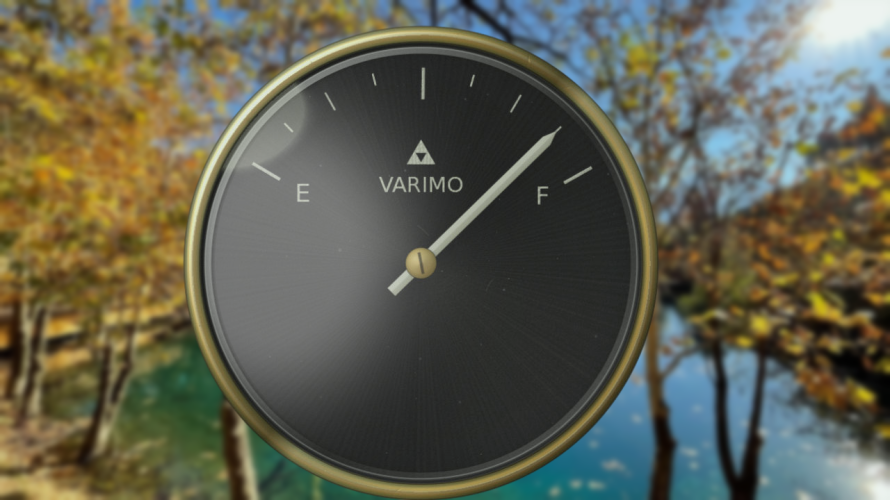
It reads 0.875
